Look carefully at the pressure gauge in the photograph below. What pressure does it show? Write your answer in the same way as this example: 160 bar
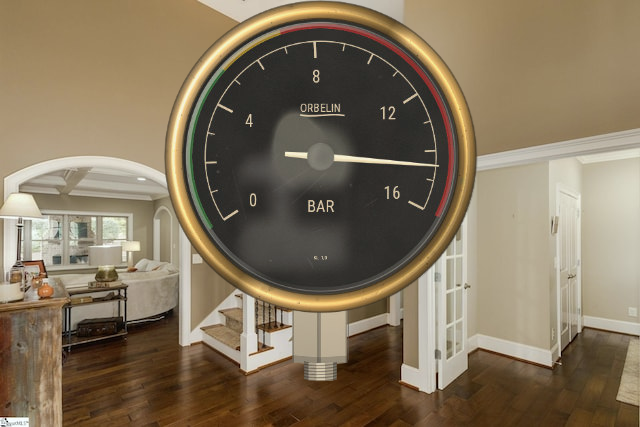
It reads 14.5 bar
